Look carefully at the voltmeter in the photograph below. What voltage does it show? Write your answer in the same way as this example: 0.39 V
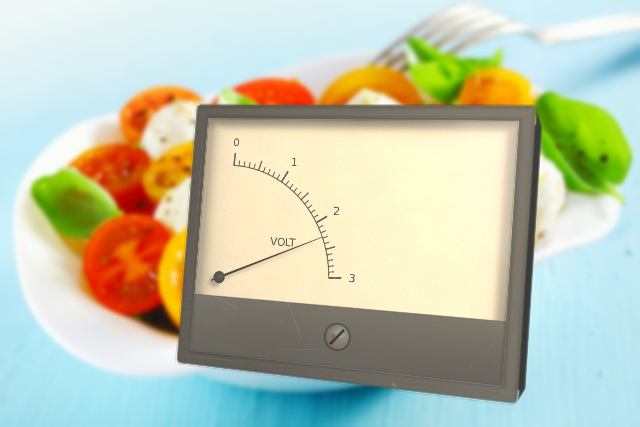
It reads 2.3 V
